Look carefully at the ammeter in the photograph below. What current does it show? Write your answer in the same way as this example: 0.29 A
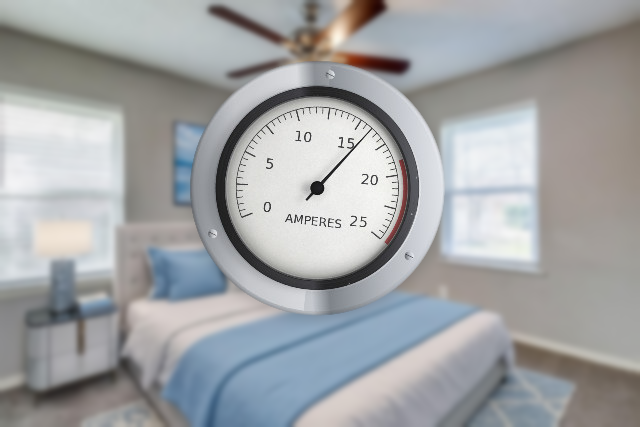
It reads 16 A
